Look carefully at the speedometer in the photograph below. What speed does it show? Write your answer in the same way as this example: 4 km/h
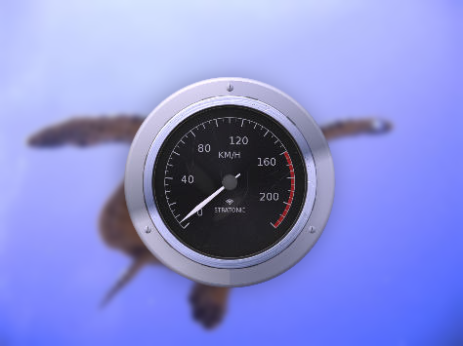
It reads 5 km/h
